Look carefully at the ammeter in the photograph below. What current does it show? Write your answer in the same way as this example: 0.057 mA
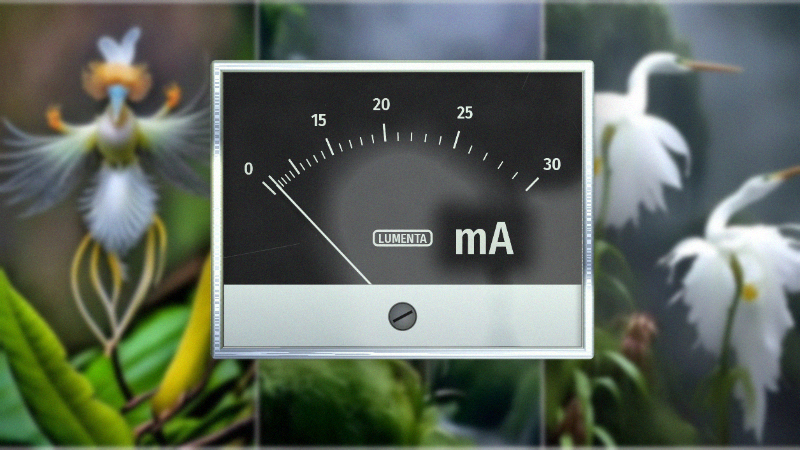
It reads 5 mA
